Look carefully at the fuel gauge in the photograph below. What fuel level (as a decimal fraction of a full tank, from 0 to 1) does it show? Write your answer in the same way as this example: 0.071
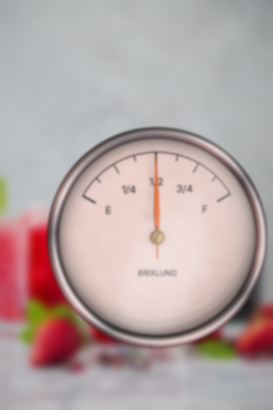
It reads 0.5
